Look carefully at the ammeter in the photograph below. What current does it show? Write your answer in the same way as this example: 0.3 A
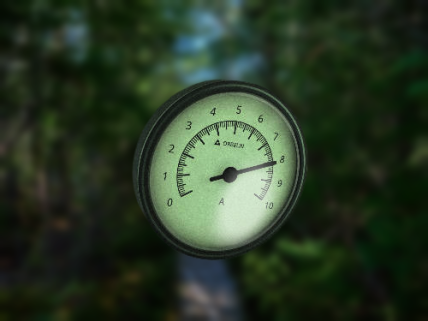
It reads 8 A
